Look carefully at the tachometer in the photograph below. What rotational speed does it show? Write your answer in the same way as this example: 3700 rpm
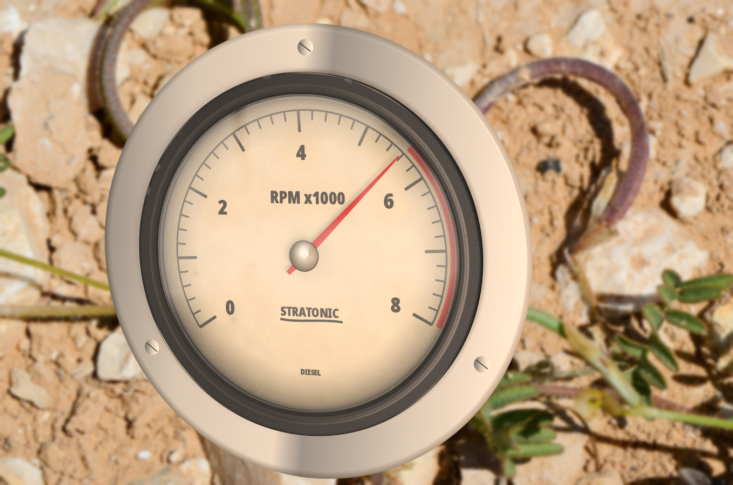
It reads 5600 rpm
